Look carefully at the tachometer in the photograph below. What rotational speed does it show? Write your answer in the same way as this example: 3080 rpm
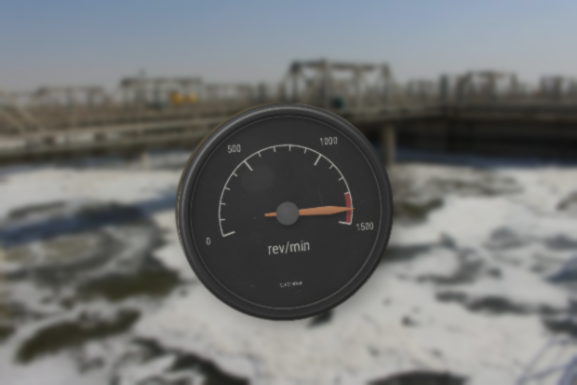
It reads 1400 rpm
